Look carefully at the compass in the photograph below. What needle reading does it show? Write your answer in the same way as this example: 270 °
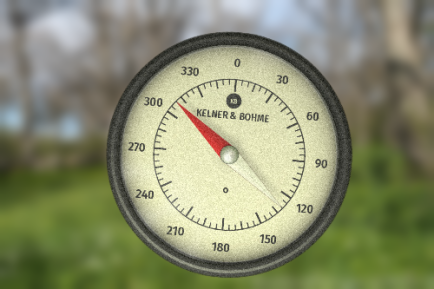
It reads 310 °
